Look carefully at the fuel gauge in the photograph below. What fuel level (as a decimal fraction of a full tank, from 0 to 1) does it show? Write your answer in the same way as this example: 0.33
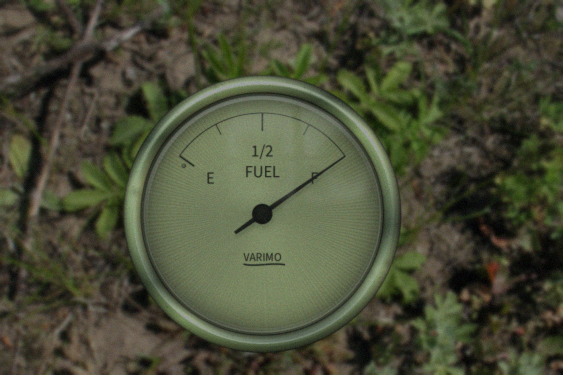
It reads 1
